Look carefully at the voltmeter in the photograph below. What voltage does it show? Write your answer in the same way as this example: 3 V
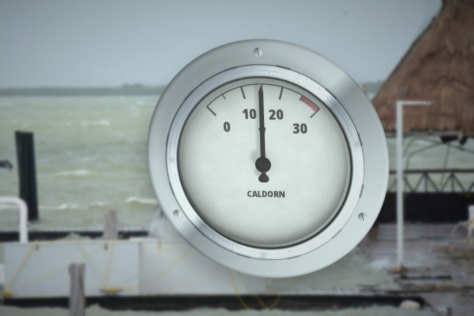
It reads 15 V
